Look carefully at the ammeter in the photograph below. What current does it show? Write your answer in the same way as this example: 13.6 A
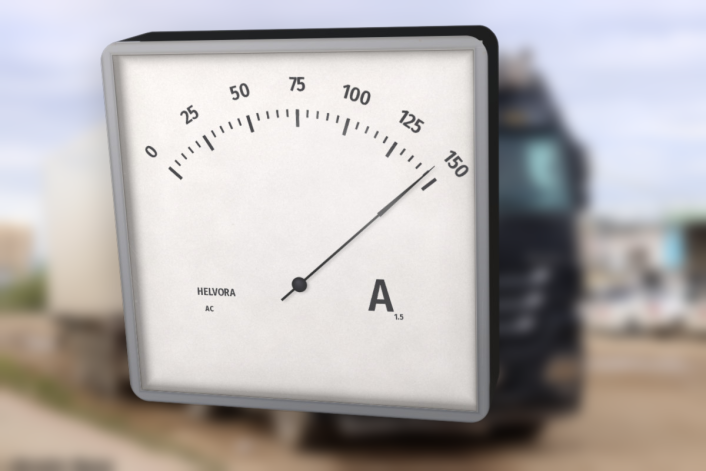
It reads 145 A
